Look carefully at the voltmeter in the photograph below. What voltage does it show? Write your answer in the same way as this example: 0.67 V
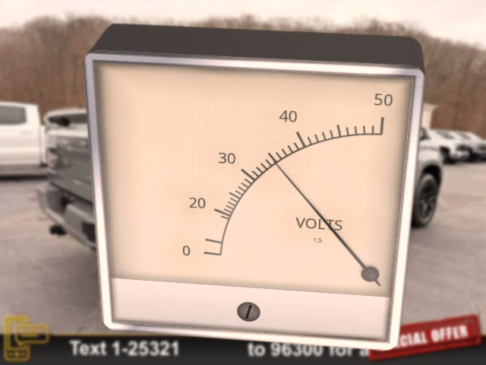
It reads 35 V
